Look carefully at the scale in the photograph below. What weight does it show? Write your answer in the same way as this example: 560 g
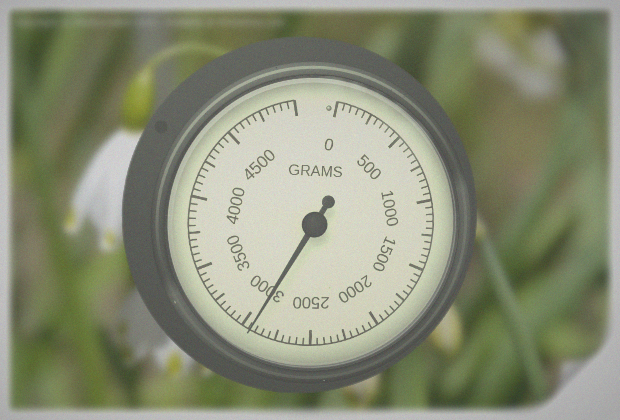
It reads 2950 g
